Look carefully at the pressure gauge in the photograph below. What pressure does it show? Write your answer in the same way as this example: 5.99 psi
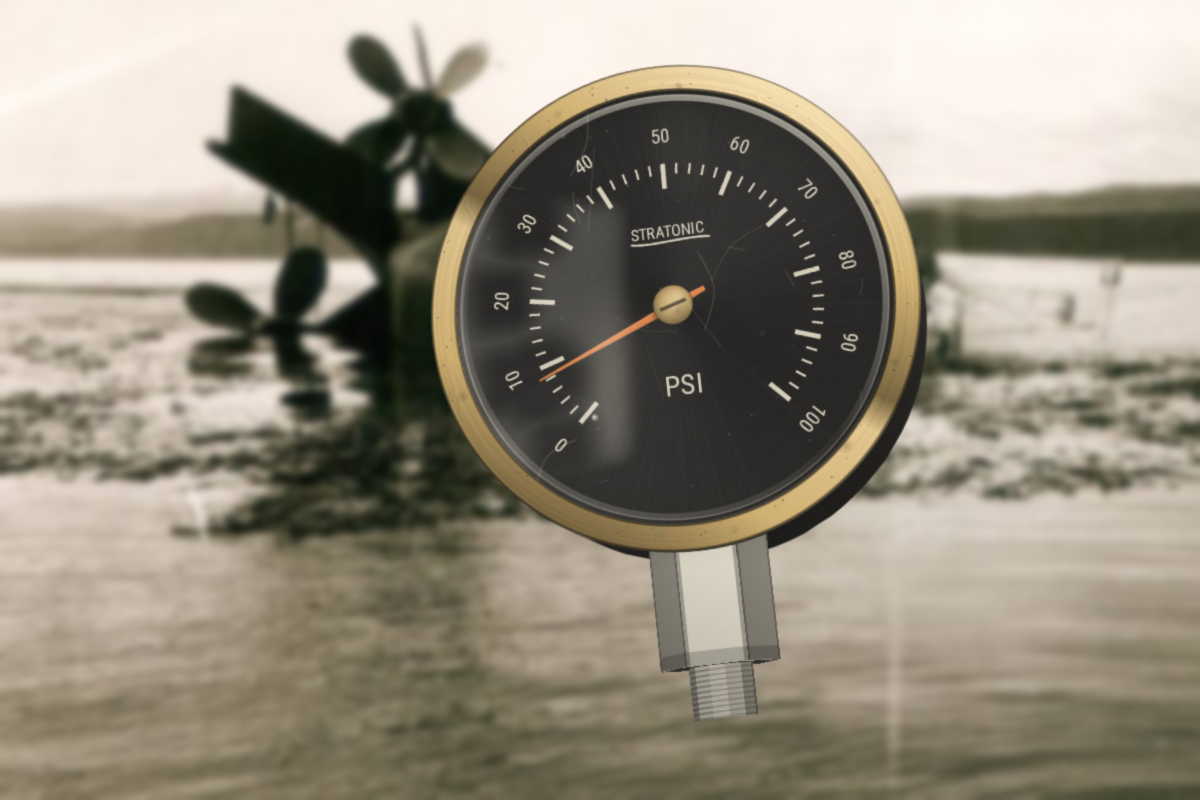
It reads 8 psi
